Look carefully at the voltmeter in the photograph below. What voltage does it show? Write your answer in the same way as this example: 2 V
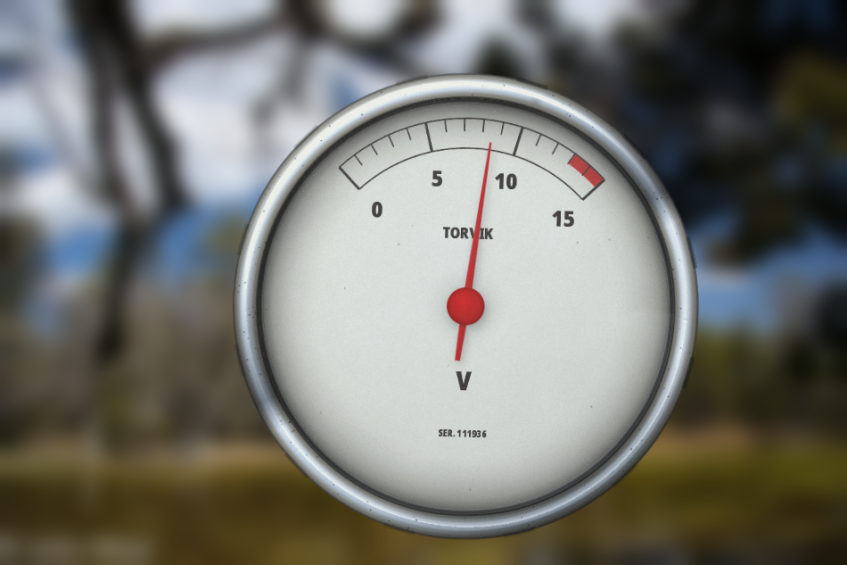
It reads 8.5 V
